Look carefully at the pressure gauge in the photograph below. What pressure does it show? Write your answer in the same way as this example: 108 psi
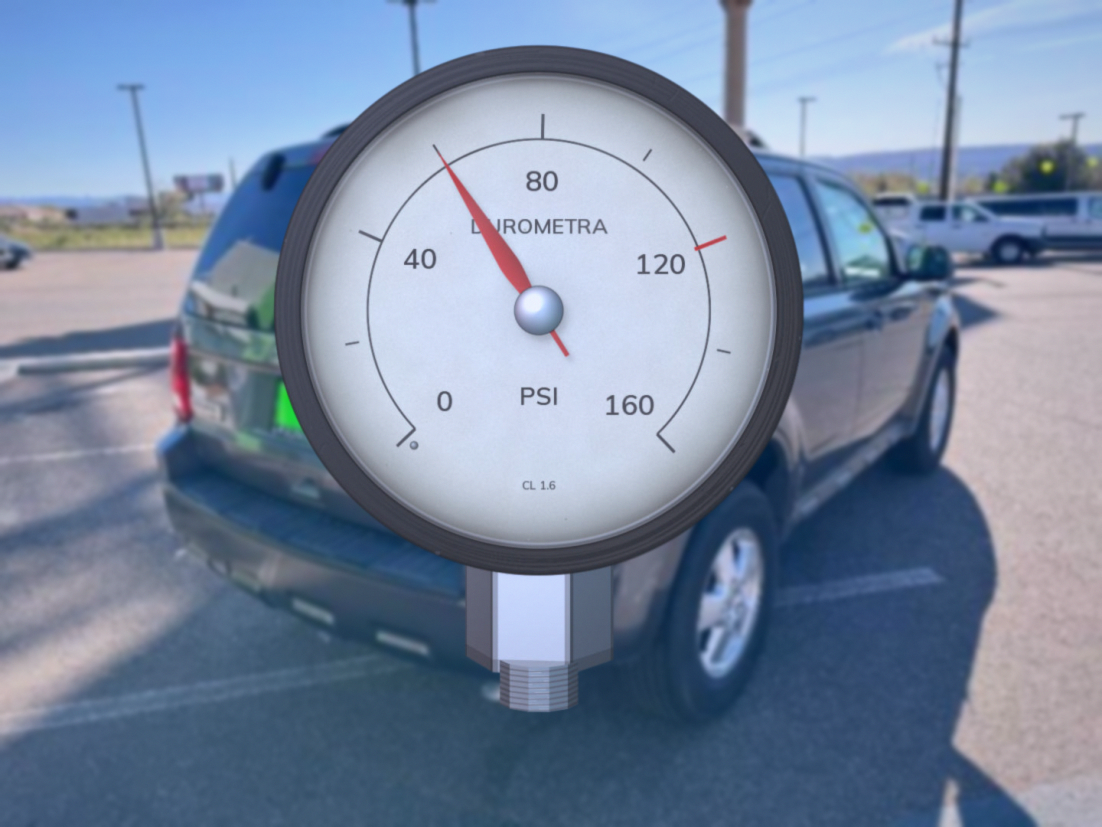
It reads 60 psi
